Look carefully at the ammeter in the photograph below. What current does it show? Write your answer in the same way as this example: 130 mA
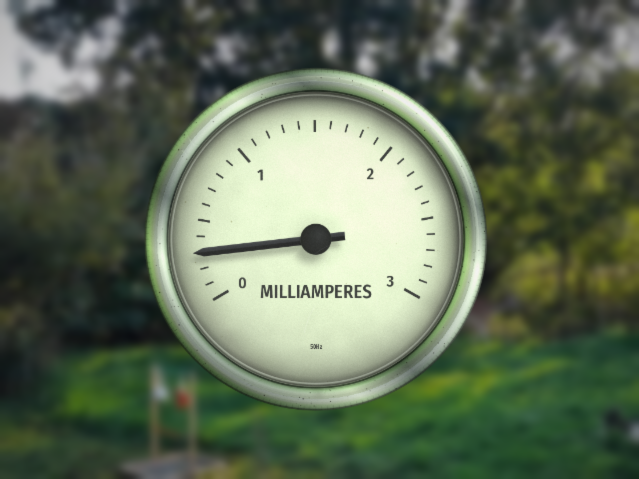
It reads 0.3 mA
